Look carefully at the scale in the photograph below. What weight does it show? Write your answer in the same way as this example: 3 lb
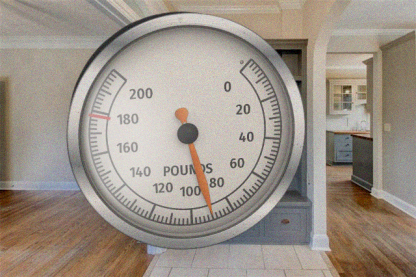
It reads 90 lb
